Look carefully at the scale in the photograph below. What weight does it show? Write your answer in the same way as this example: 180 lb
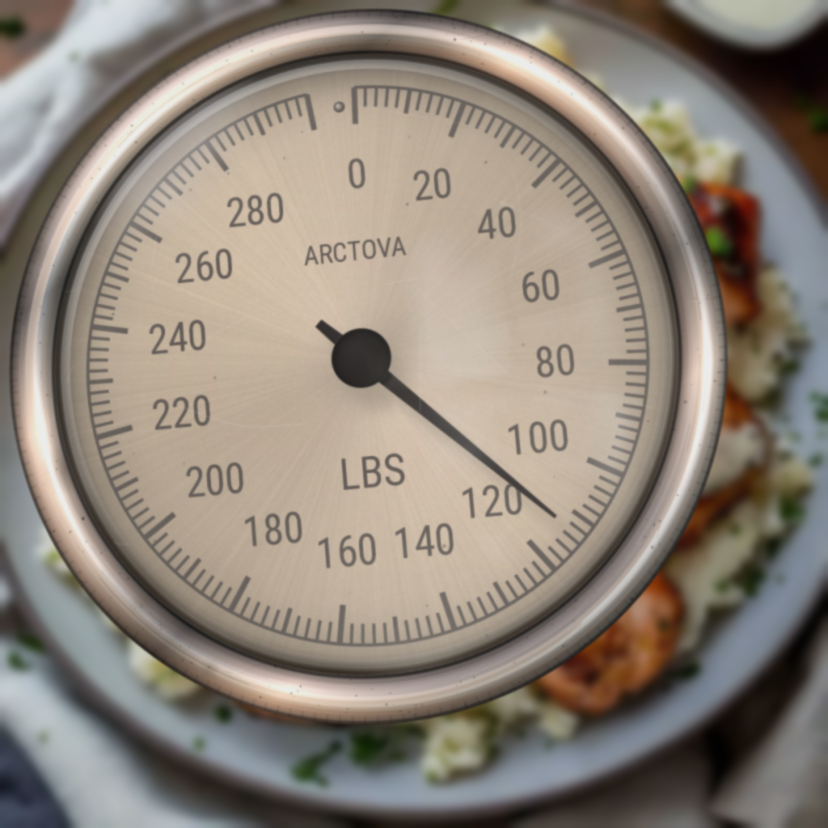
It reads 113 lb
